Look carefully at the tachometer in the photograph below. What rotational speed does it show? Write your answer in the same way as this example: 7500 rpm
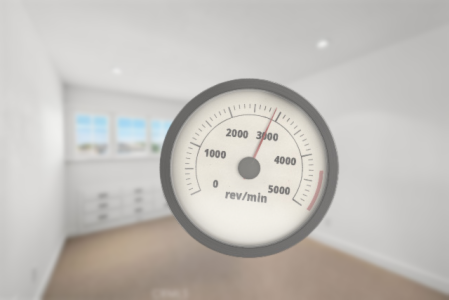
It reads 2900 rpm
